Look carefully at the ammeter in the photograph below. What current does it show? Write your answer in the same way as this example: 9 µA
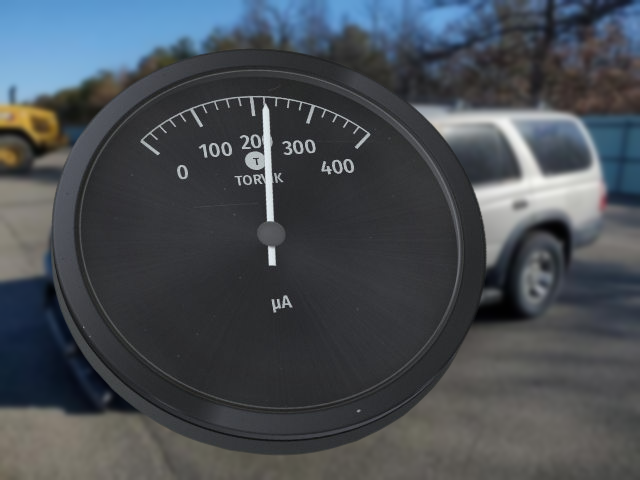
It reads 220 µA
